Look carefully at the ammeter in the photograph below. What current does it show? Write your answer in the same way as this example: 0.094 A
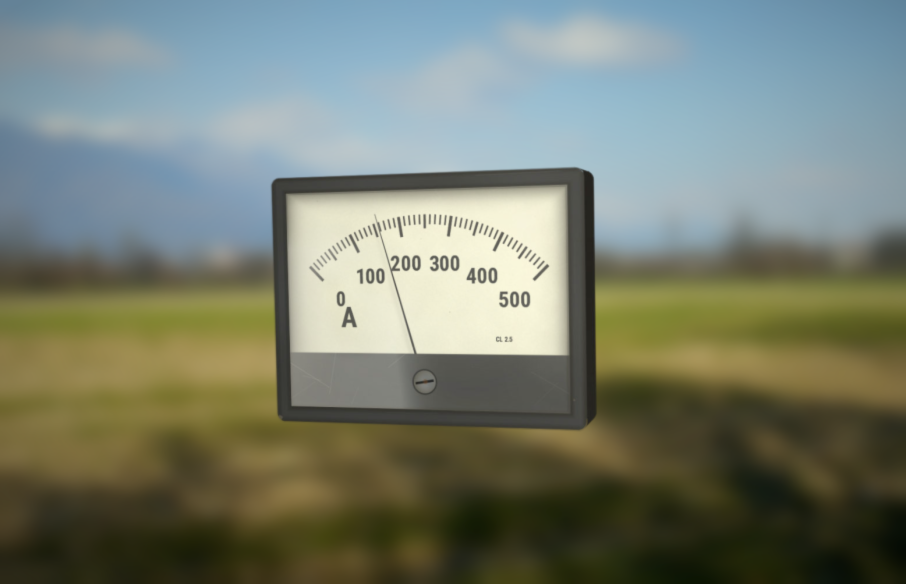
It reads 160 A
